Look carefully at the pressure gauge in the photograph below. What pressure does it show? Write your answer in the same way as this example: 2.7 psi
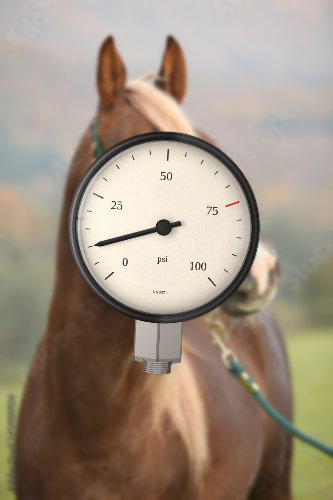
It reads 10 psi
